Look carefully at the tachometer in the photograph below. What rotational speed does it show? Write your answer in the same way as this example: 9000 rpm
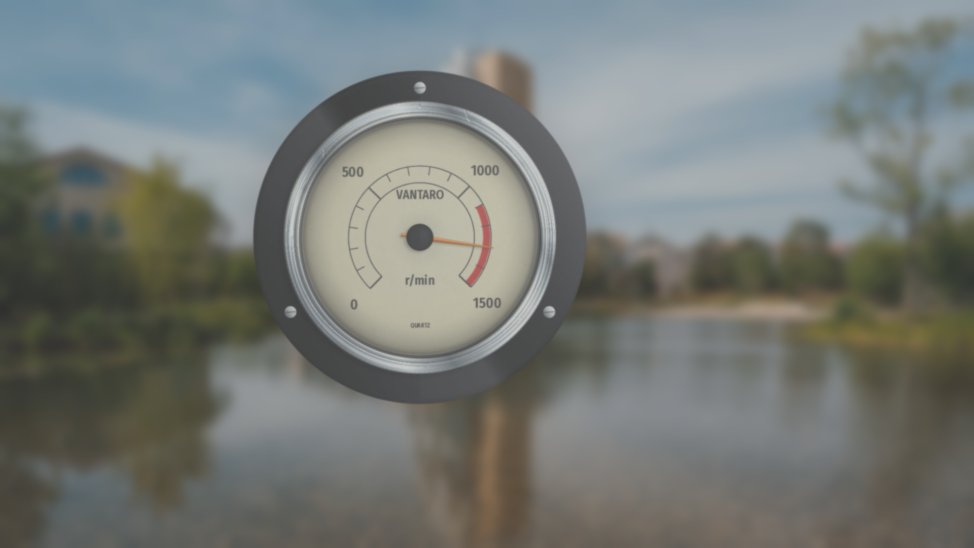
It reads 1300 rpm
